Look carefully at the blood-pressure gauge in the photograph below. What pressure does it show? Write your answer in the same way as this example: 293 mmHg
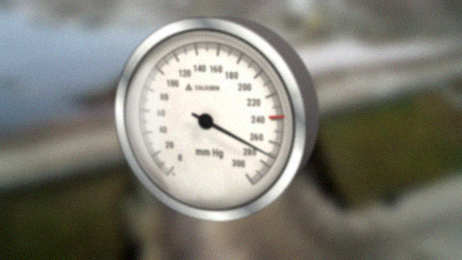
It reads 270 mmHg
